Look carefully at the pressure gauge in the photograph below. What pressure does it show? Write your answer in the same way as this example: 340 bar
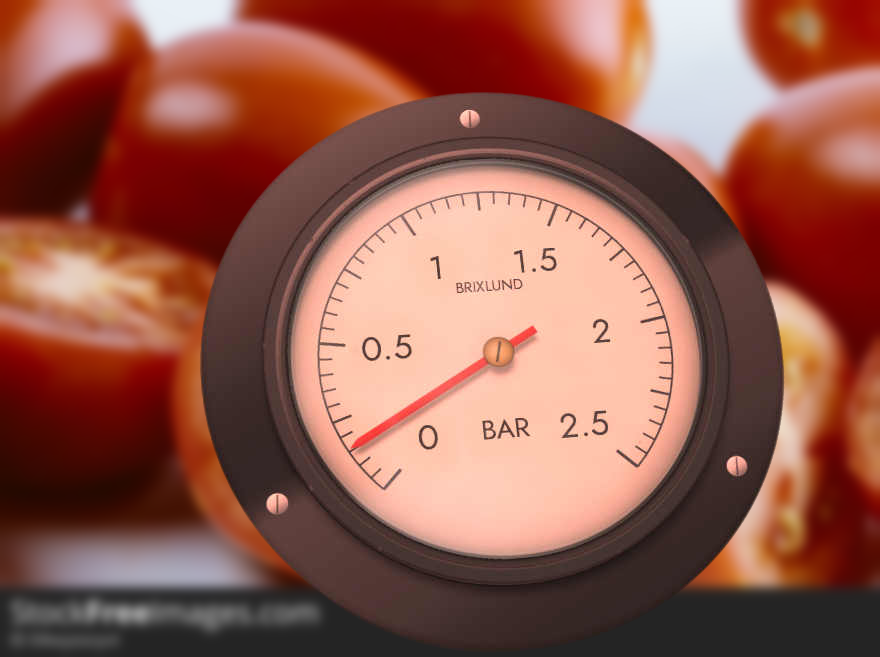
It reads 0.15 bar
